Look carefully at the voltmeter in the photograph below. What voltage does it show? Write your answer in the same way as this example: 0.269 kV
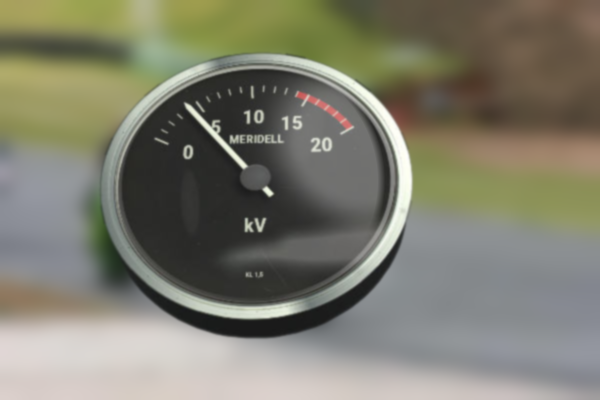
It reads 4 kV
